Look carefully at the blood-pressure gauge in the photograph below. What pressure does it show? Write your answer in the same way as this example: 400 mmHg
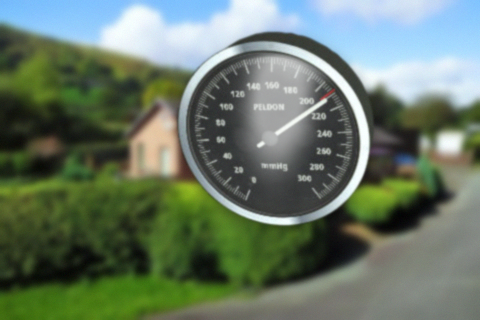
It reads 210 mmHg
